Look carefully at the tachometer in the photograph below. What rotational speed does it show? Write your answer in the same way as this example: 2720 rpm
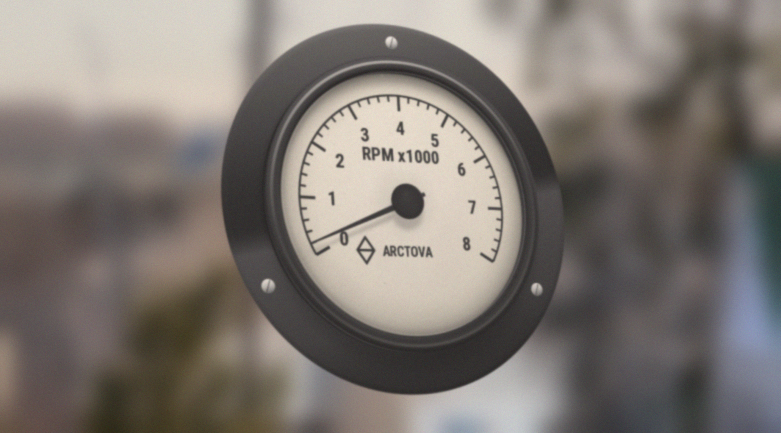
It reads 200 rpm
